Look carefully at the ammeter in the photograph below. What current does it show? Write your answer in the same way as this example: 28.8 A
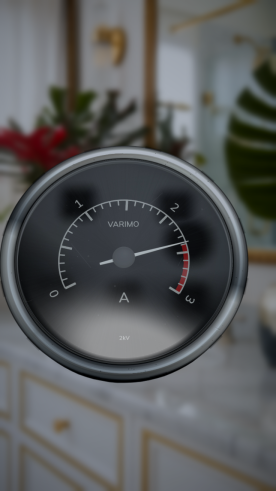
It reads 2.4 A
